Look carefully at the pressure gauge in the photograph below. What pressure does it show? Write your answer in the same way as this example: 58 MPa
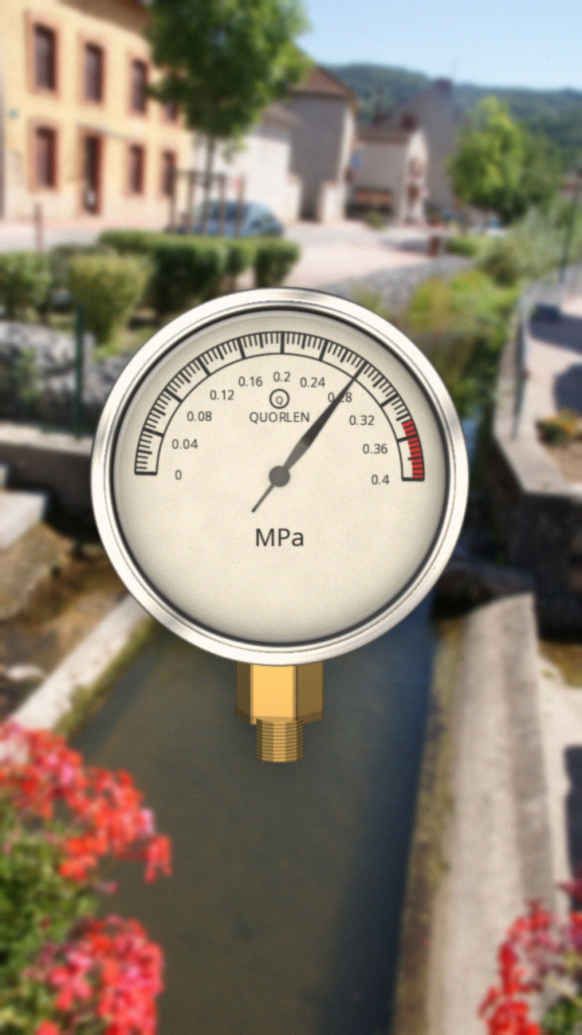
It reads 0.28 MPa
